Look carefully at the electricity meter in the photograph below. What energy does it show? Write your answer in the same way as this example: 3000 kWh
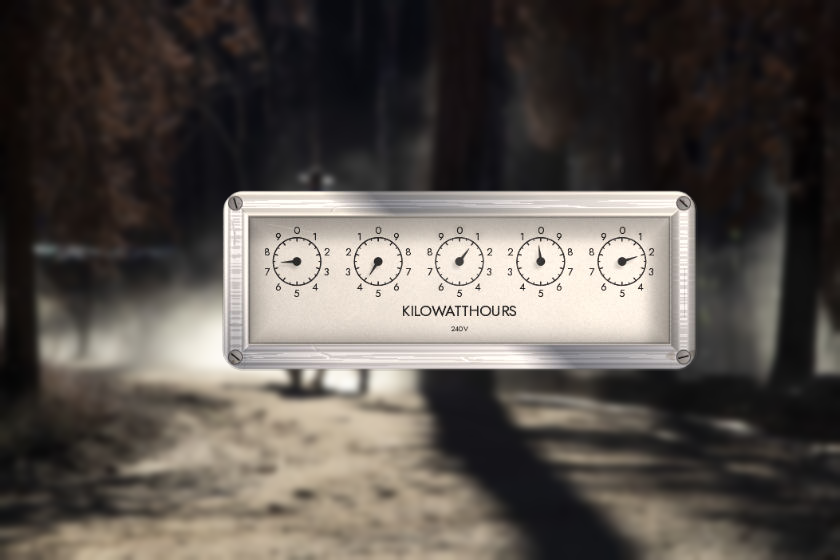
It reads 74102 kWh
